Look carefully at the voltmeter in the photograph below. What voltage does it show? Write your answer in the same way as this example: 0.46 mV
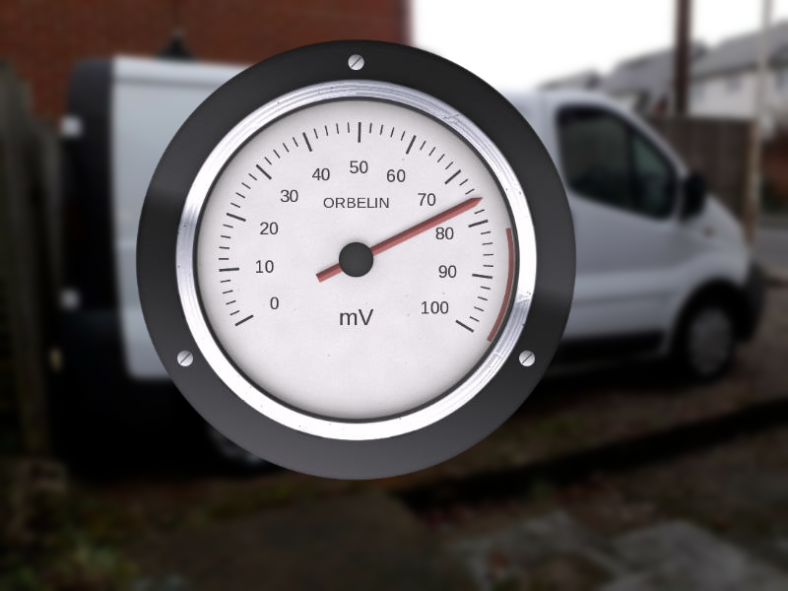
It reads 76 mV
